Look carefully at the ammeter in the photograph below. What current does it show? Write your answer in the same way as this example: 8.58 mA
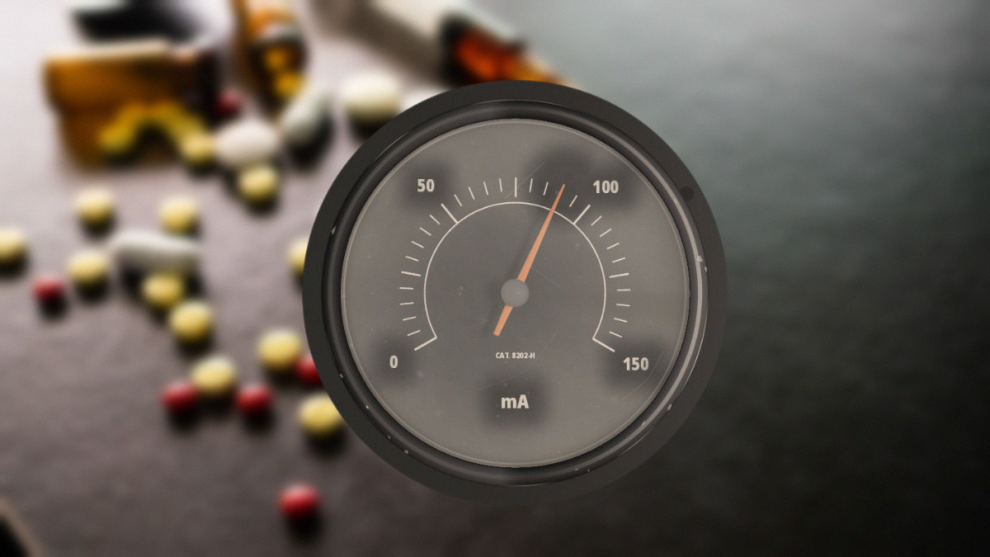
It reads 90 mA
